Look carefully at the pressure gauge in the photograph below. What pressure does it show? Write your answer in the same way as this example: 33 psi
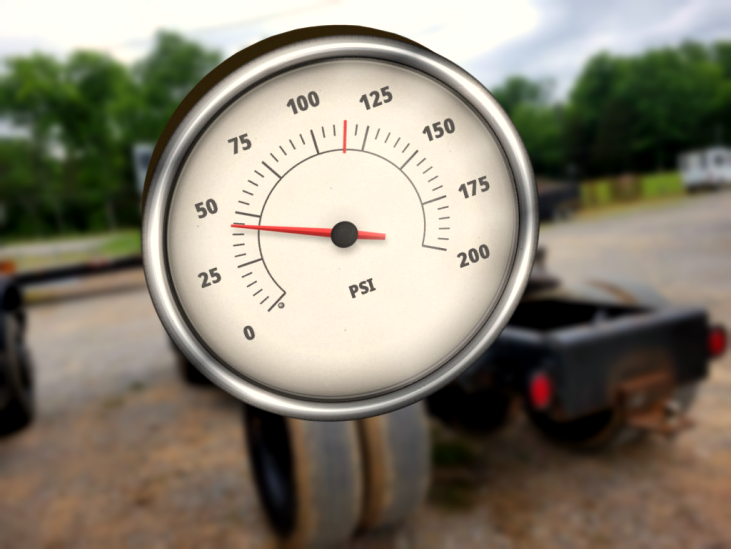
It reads 45 psi
